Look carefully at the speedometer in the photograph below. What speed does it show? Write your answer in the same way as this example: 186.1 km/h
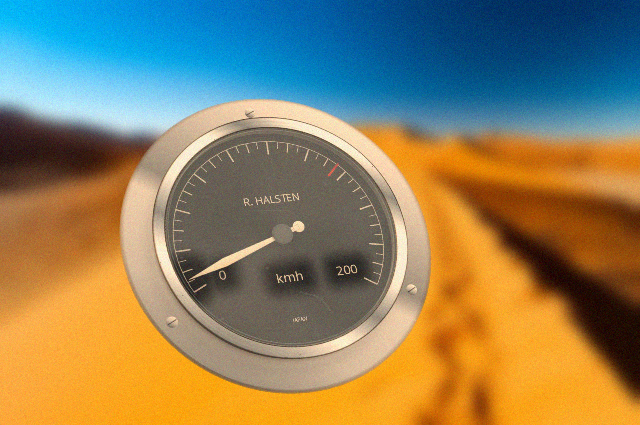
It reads 5 km/h
